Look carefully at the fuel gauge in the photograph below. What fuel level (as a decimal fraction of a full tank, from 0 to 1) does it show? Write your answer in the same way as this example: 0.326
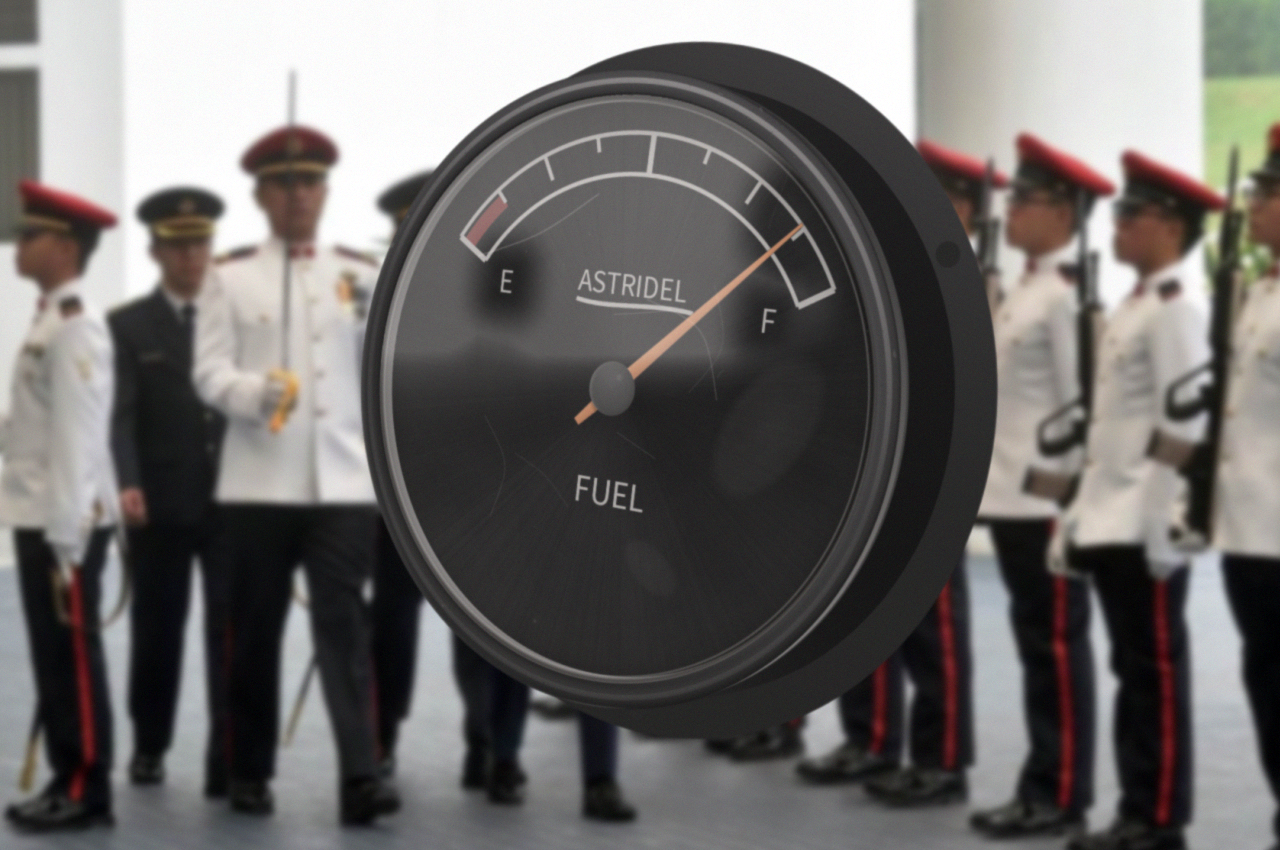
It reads 0.875
